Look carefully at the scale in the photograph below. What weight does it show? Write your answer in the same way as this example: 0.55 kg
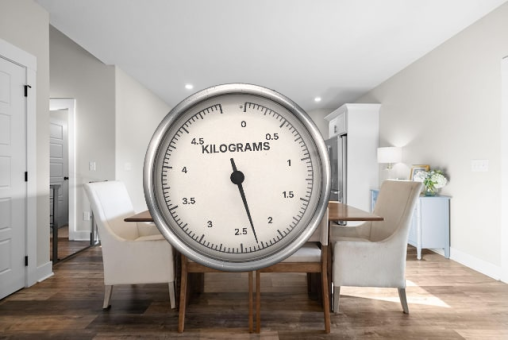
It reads 2.3 kg
